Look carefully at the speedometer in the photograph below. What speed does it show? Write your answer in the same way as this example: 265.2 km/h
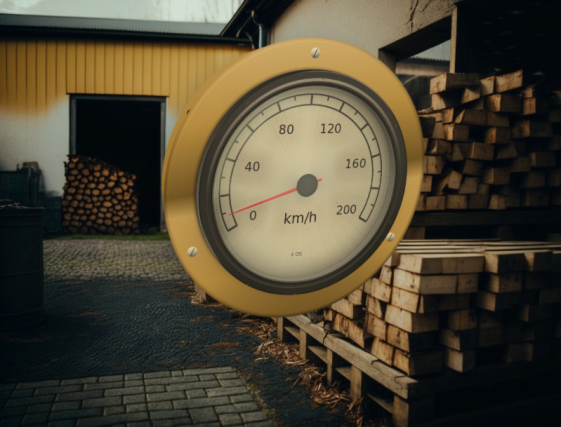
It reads 10 km/h
